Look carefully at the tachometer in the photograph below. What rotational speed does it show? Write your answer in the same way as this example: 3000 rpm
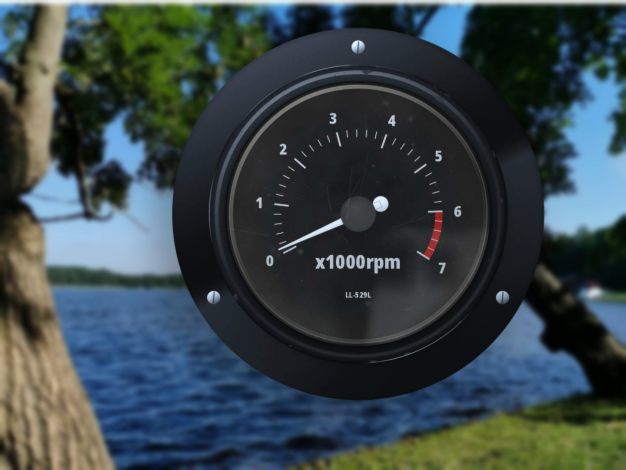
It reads 100 rpm
